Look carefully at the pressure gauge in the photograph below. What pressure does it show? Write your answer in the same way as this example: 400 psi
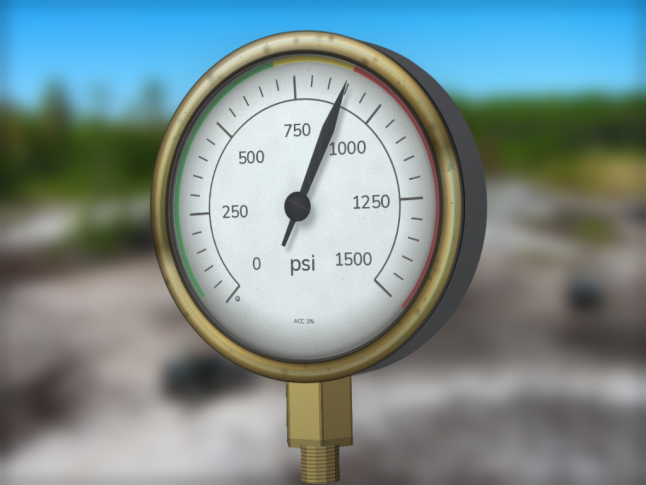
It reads 900 psi
